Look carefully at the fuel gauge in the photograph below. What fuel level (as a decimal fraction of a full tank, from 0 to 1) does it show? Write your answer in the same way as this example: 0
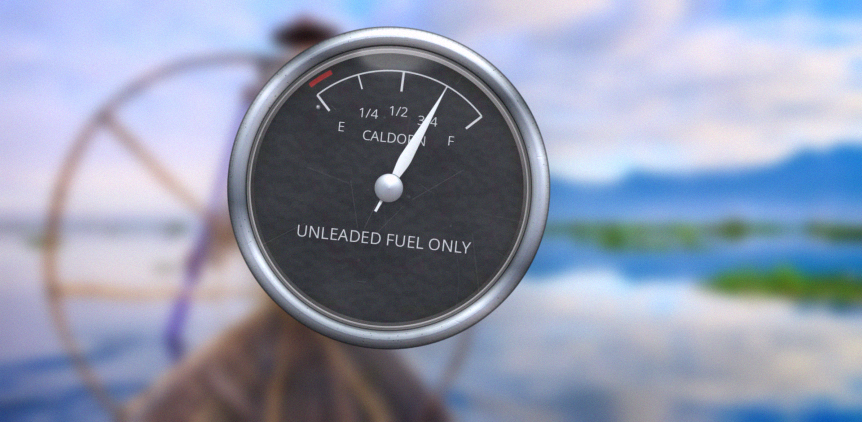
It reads 0.75
